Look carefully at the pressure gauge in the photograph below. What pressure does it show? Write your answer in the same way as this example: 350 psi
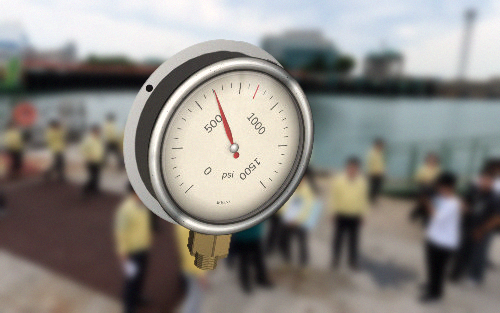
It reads 600 psi
